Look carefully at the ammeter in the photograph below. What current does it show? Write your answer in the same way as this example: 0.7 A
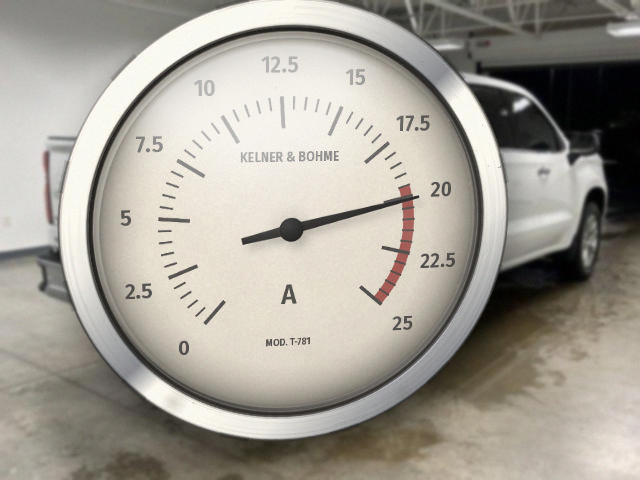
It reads 20 A
